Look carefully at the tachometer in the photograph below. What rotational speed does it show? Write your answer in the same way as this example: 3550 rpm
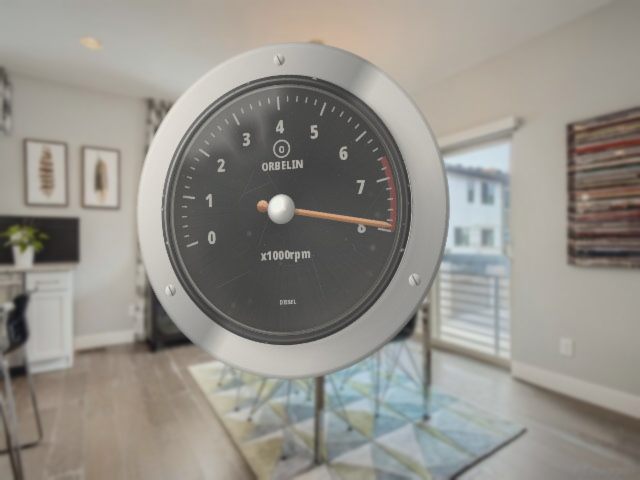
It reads 7900 rpm
